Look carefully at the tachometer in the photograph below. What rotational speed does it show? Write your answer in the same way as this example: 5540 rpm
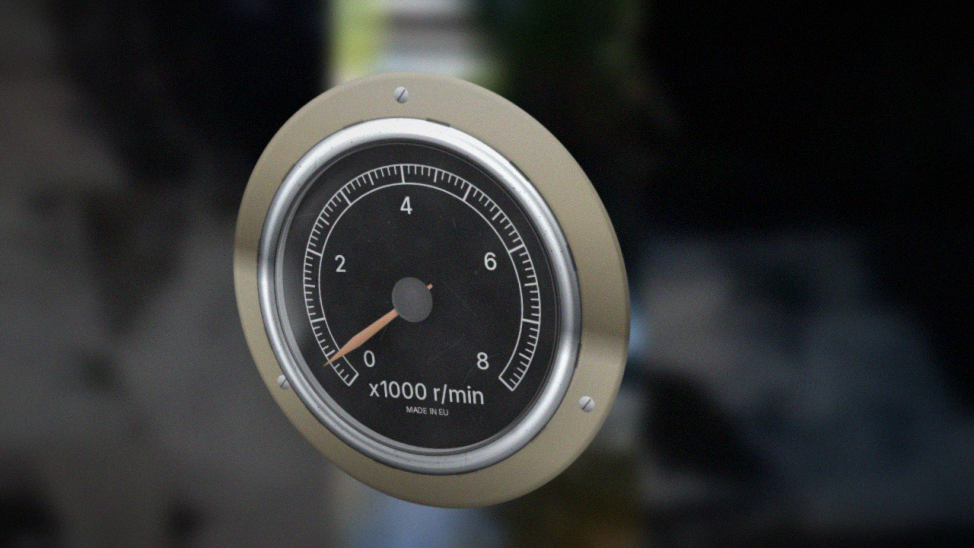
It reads 400 rpm
